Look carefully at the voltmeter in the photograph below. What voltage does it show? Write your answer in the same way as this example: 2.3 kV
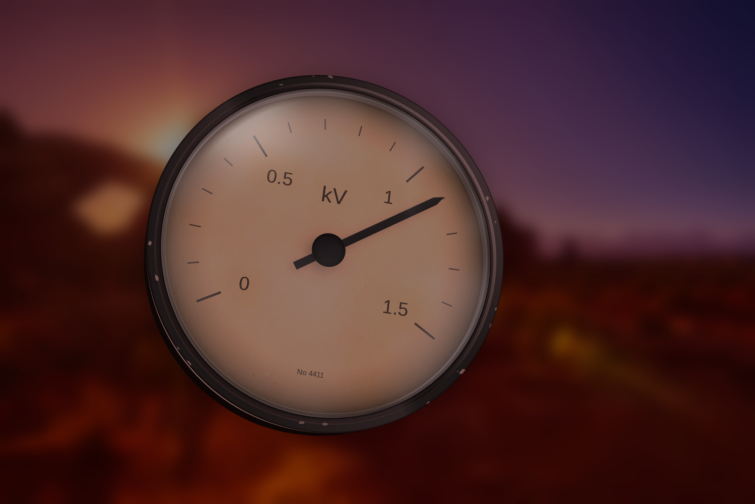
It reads 1.1 kV
